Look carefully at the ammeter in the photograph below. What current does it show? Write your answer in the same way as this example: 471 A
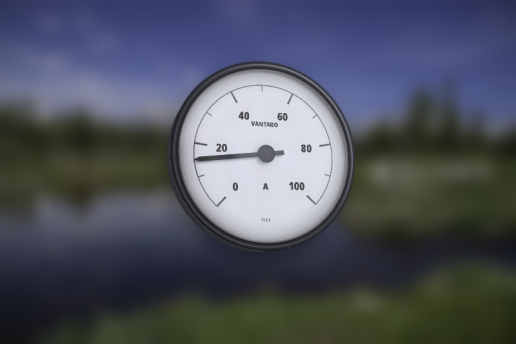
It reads 15 A
